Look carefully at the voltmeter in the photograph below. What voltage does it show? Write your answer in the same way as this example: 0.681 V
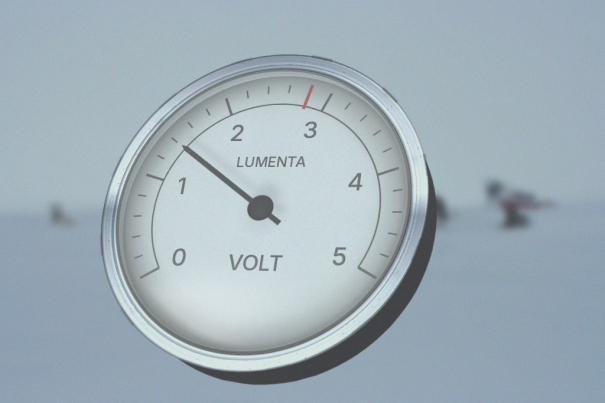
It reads 1.4 V
